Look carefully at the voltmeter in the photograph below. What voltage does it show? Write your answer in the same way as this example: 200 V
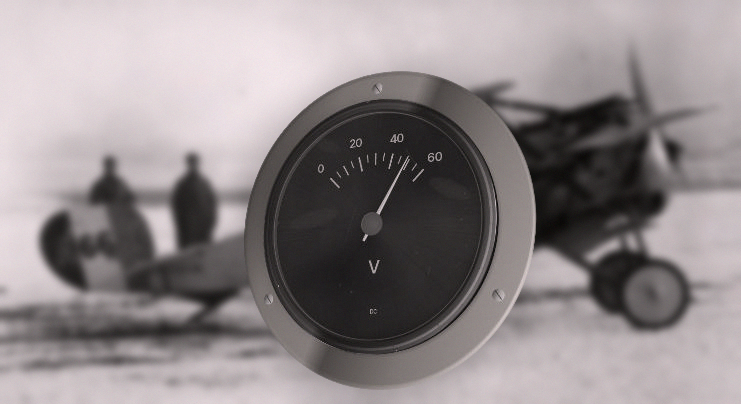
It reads 50 V
